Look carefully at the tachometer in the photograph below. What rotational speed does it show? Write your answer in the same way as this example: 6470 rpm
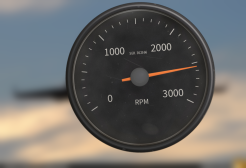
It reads 2550 rpm
